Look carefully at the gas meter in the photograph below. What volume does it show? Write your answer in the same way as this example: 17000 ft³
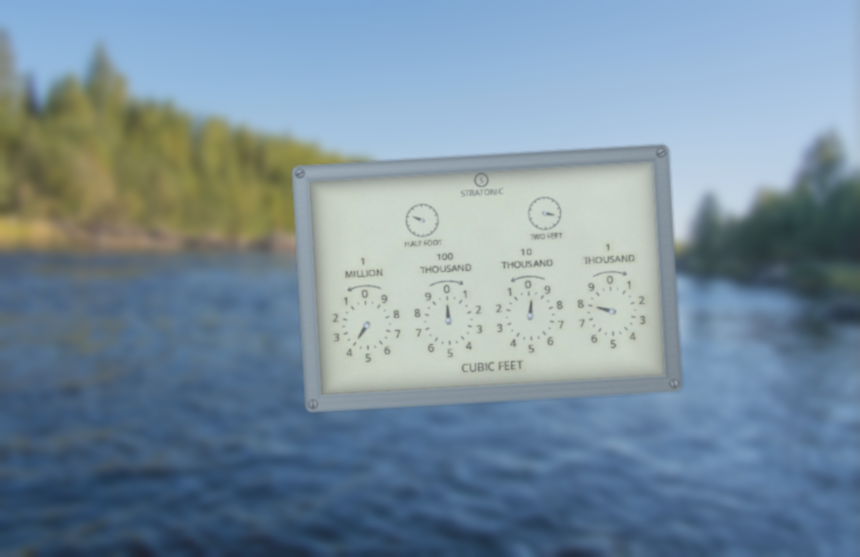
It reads 399800 ft³
